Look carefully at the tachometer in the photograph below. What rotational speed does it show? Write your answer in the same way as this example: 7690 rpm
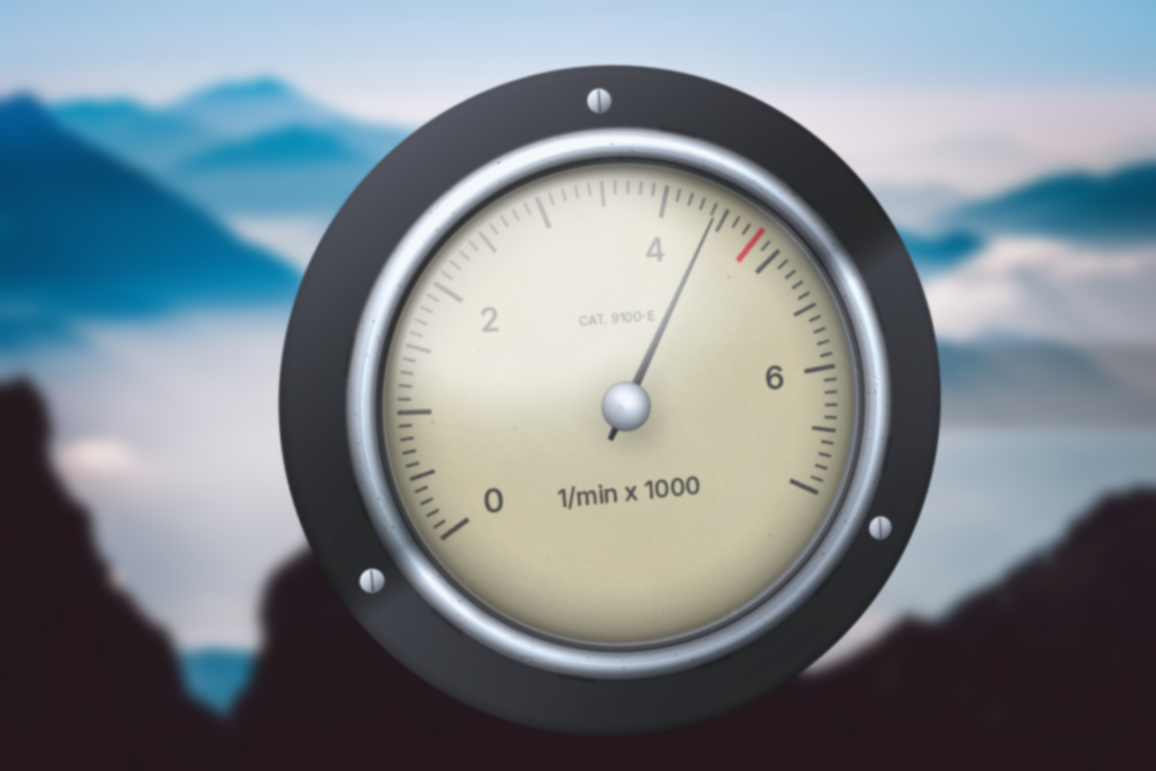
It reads 4400 rpm
